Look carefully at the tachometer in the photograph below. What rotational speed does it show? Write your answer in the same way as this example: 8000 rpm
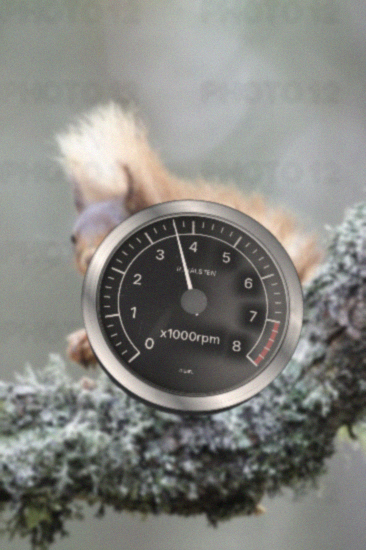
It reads 3600 rpm
